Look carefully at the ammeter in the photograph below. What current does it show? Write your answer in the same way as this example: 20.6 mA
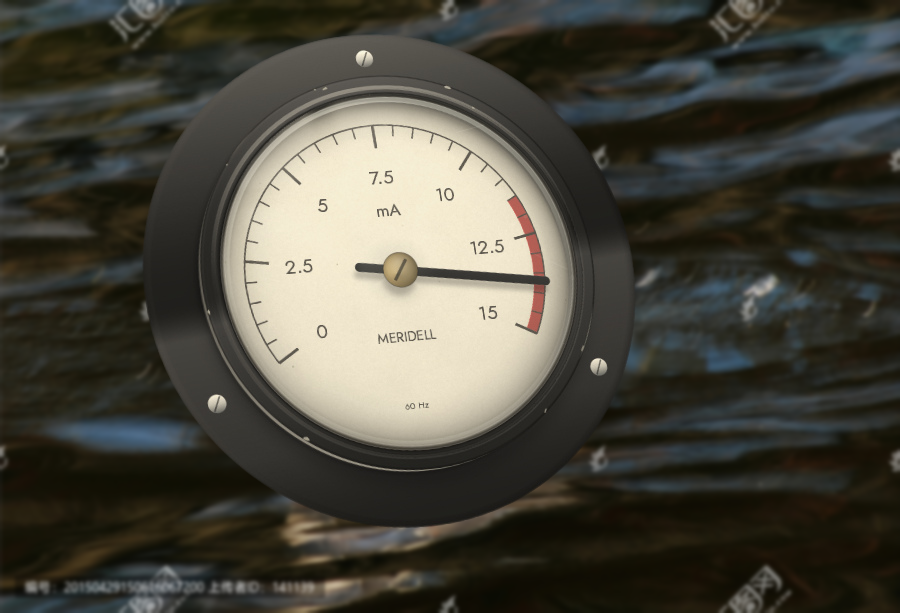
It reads 13.75 mA
